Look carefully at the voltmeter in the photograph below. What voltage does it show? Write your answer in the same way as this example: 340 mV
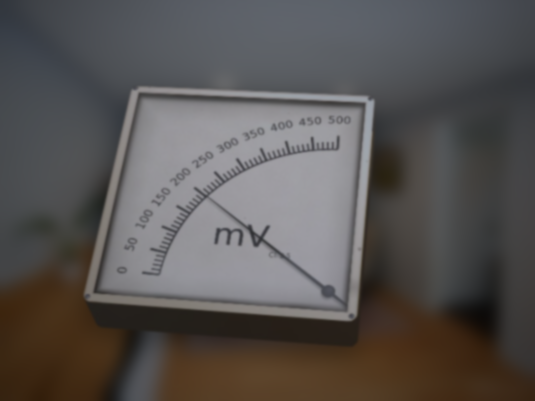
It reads 200 mV
